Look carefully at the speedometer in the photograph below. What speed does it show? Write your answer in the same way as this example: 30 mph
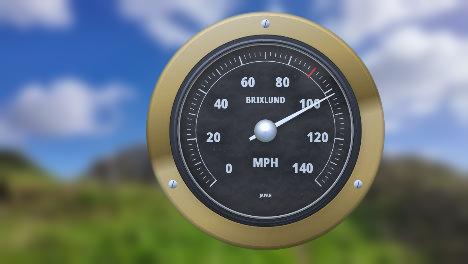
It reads 102 mph
